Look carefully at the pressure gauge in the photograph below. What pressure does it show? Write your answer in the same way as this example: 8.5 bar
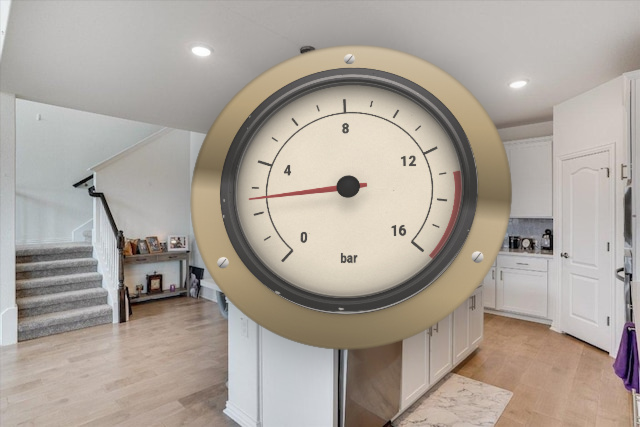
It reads 2.5 bar
